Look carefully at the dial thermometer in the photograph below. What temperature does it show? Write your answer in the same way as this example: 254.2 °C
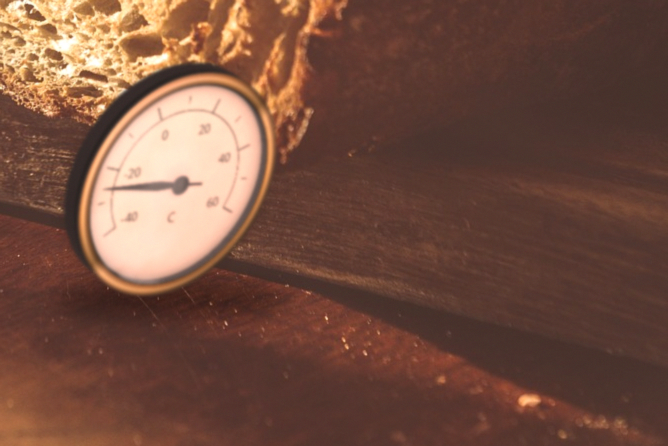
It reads -25 °C
